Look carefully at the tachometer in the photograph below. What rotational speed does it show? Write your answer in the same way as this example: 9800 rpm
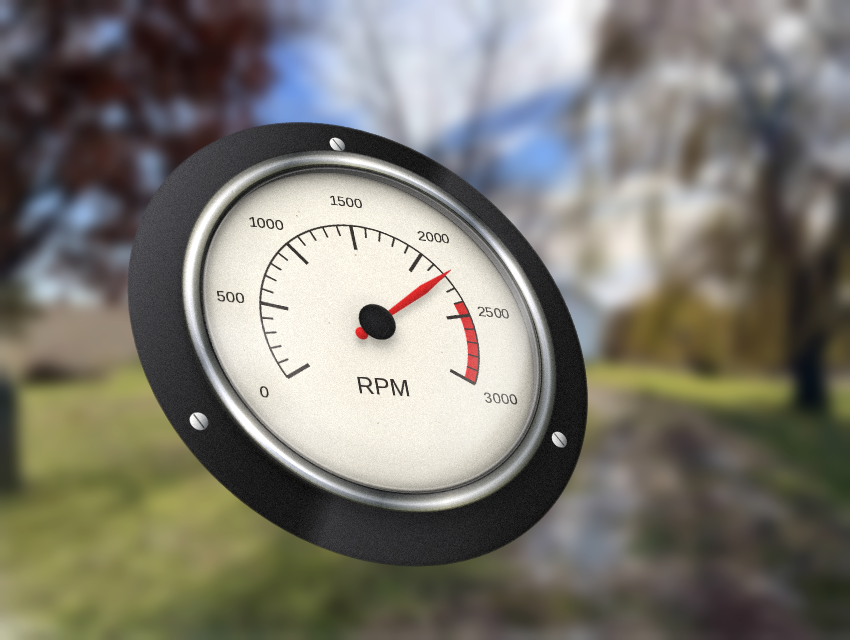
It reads 2200 rpm
